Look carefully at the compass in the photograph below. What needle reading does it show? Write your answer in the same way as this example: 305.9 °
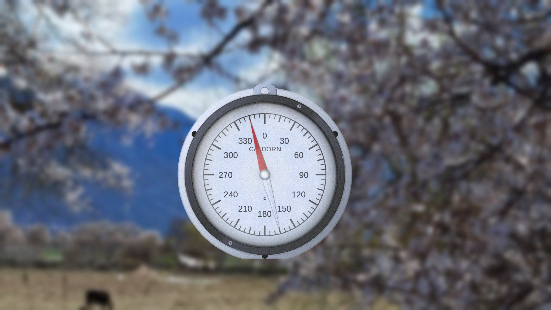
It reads 345 °
